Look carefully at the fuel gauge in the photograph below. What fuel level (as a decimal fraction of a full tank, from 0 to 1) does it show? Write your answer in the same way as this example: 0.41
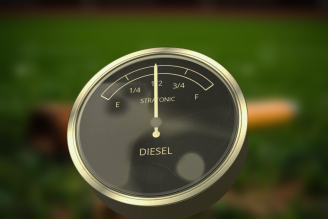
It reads 0.5
